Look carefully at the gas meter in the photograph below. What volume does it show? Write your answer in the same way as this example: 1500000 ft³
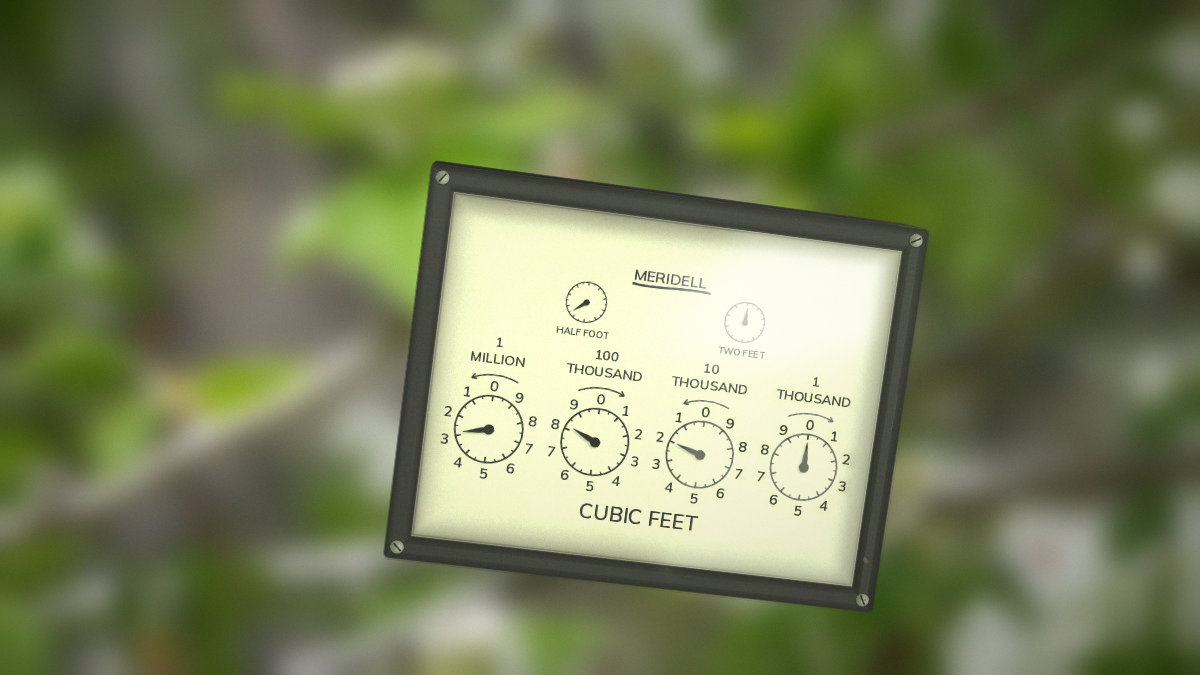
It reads 282000 ft³
